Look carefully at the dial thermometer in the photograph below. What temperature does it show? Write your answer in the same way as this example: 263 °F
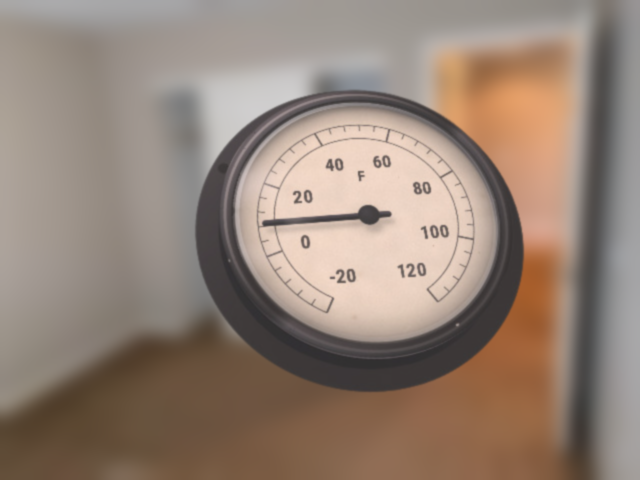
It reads 8 °F
